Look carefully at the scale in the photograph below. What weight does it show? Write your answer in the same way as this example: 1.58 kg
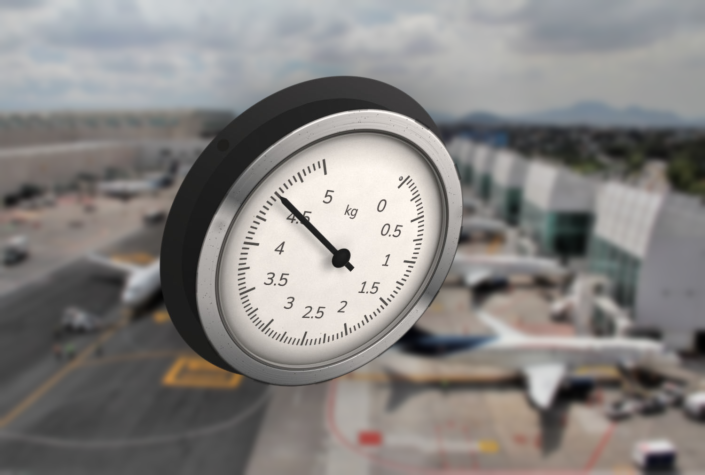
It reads 4.5 kg
